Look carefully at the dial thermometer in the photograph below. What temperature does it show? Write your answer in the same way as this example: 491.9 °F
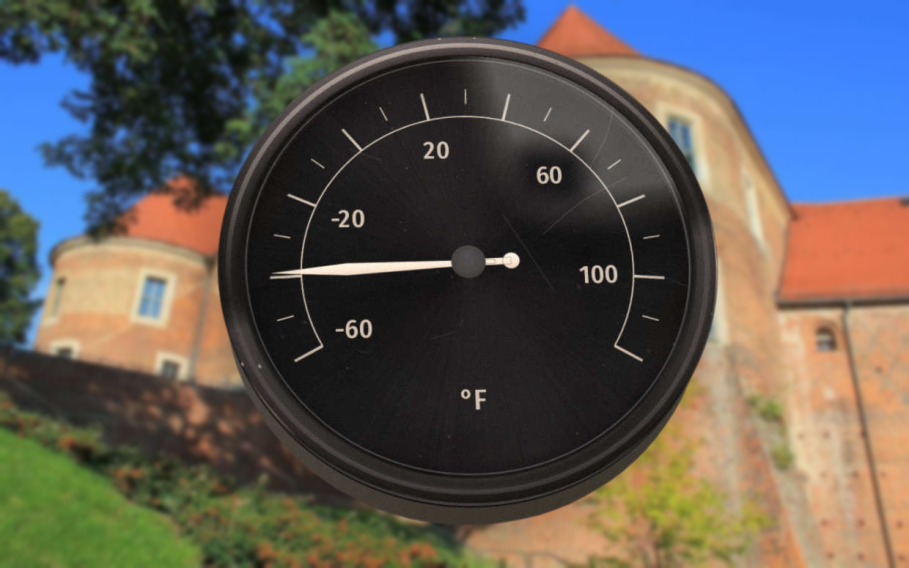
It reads -40 °F
